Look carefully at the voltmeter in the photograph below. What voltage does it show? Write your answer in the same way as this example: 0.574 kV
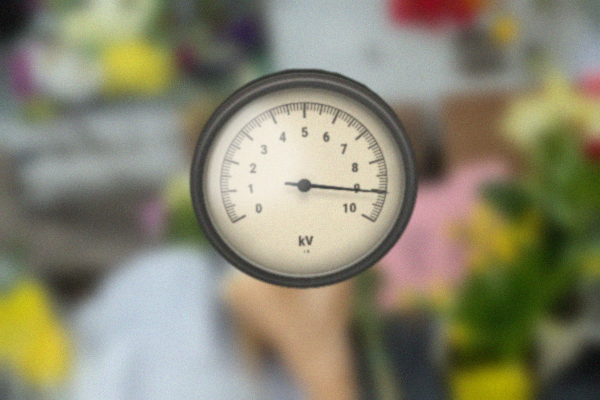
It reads 9 kV
